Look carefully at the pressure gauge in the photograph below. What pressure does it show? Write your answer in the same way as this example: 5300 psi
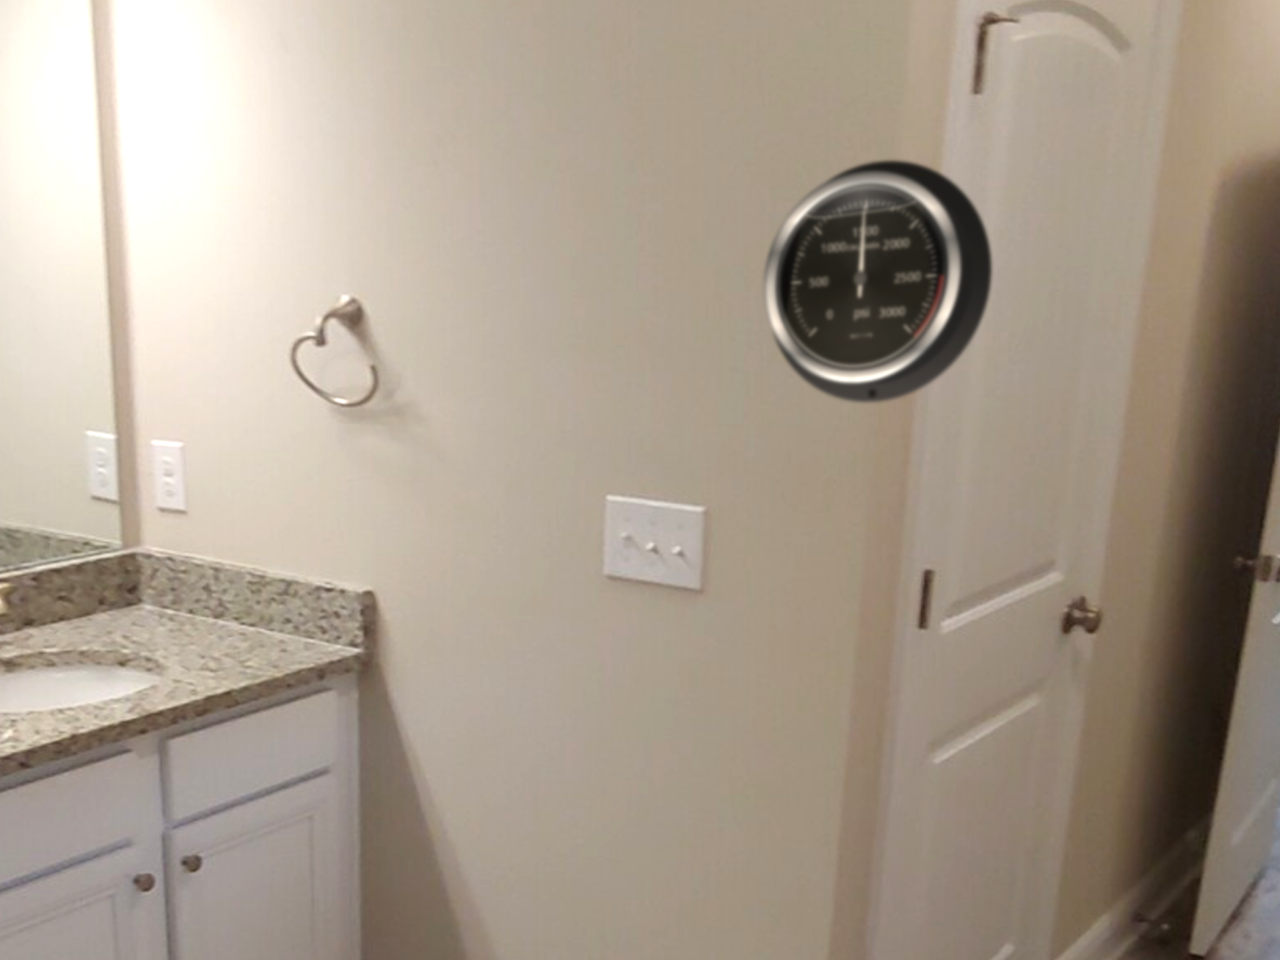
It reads 1500 psi
